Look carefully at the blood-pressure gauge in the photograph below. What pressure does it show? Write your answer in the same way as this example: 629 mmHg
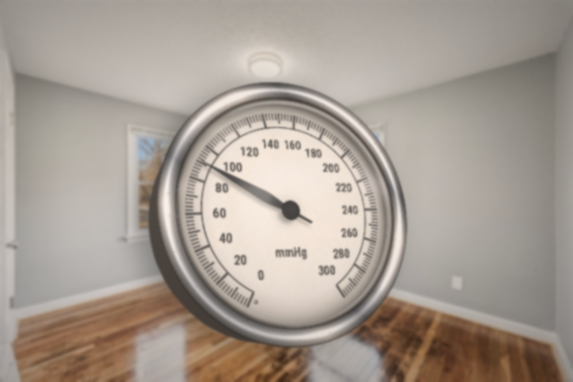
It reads 90 mmHg
